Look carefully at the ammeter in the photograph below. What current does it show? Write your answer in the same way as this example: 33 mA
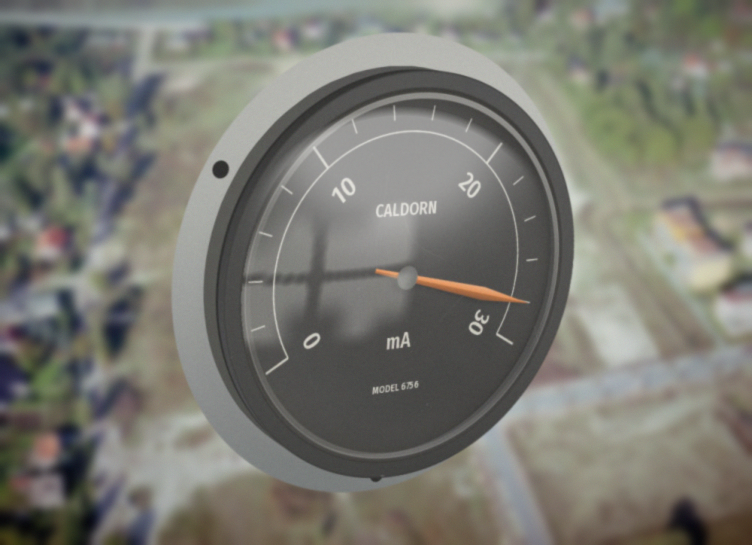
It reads 28 mA
